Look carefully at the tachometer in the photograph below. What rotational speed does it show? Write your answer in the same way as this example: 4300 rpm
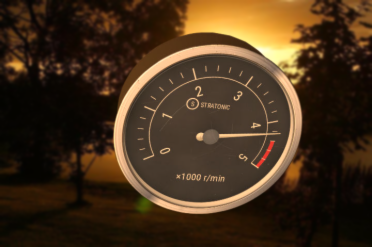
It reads 4200 rpm
